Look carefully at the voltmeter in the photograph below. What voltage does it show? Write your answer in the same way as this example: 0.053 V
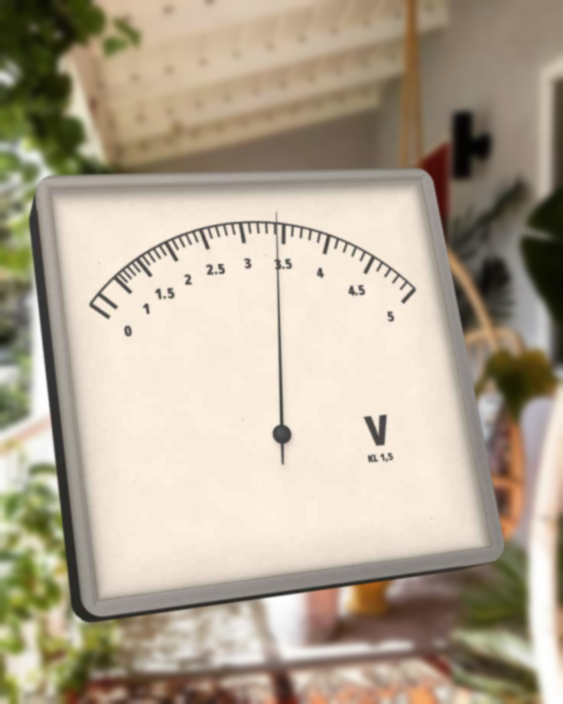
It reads 3.4 V
